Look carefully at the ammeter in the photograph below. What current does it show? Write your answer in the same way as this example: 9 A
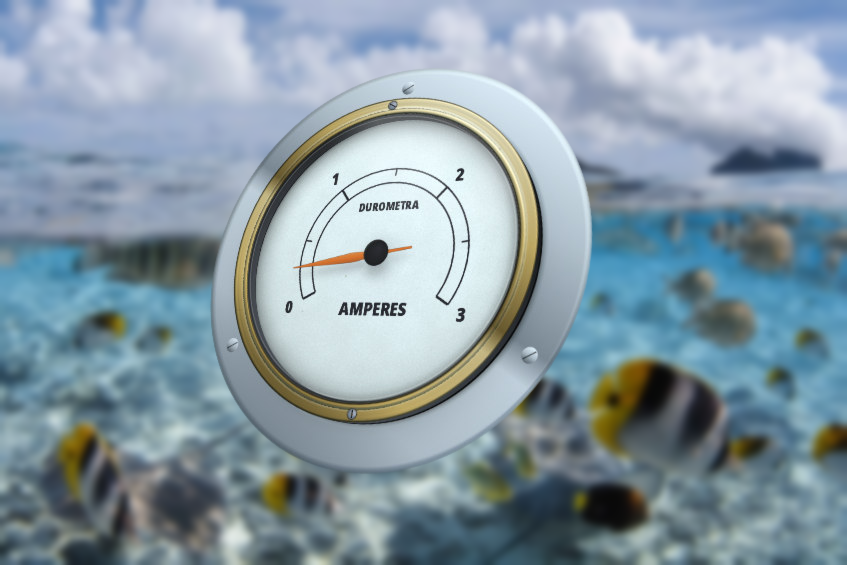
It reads 0.25 A
